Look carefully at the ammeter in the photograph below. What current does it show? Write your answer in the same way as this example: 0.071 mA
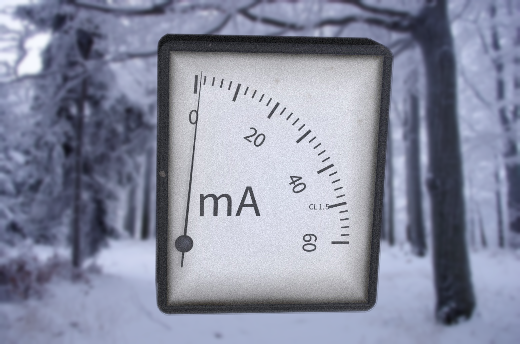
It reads 1 mA
